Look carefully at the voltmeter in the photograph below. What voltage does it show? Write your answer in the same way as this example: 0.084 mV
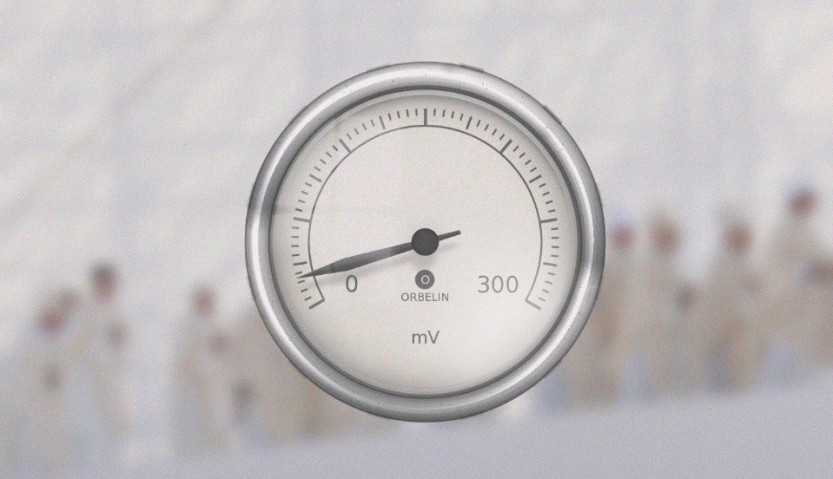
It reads 17.5 mV
